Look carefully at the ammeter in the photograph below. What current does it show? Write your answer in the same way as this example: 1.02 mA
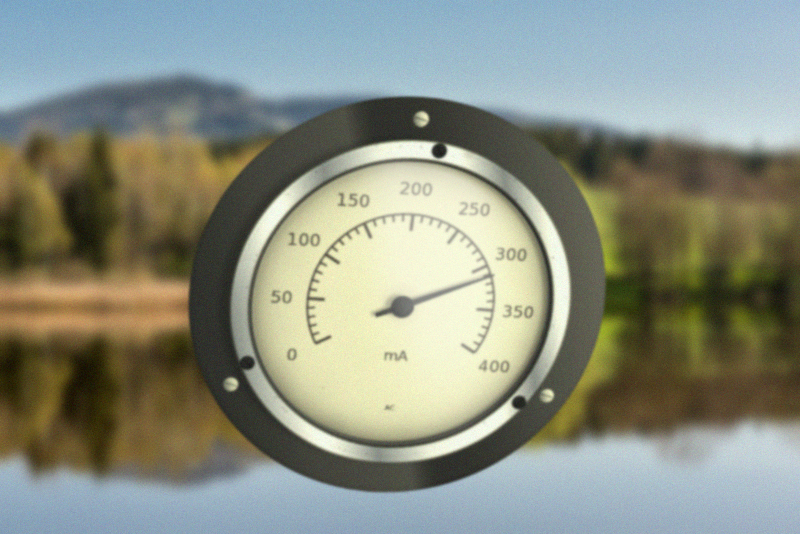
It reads 310 mA
